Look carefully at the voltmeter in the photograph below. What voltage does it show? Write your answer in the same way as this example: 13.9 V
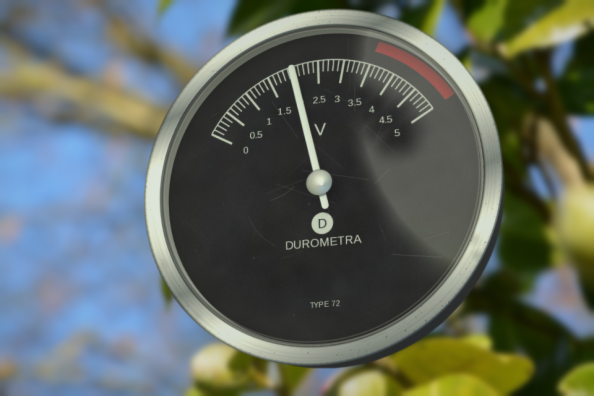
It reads 2 V
